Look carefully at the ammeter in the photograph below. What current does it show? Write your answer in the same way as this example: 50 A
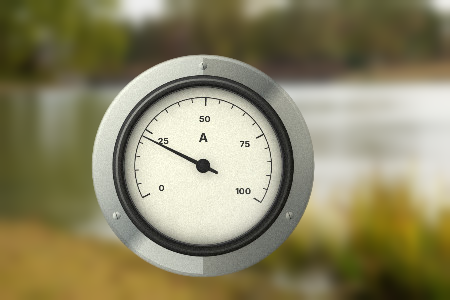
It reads 22.5 A
